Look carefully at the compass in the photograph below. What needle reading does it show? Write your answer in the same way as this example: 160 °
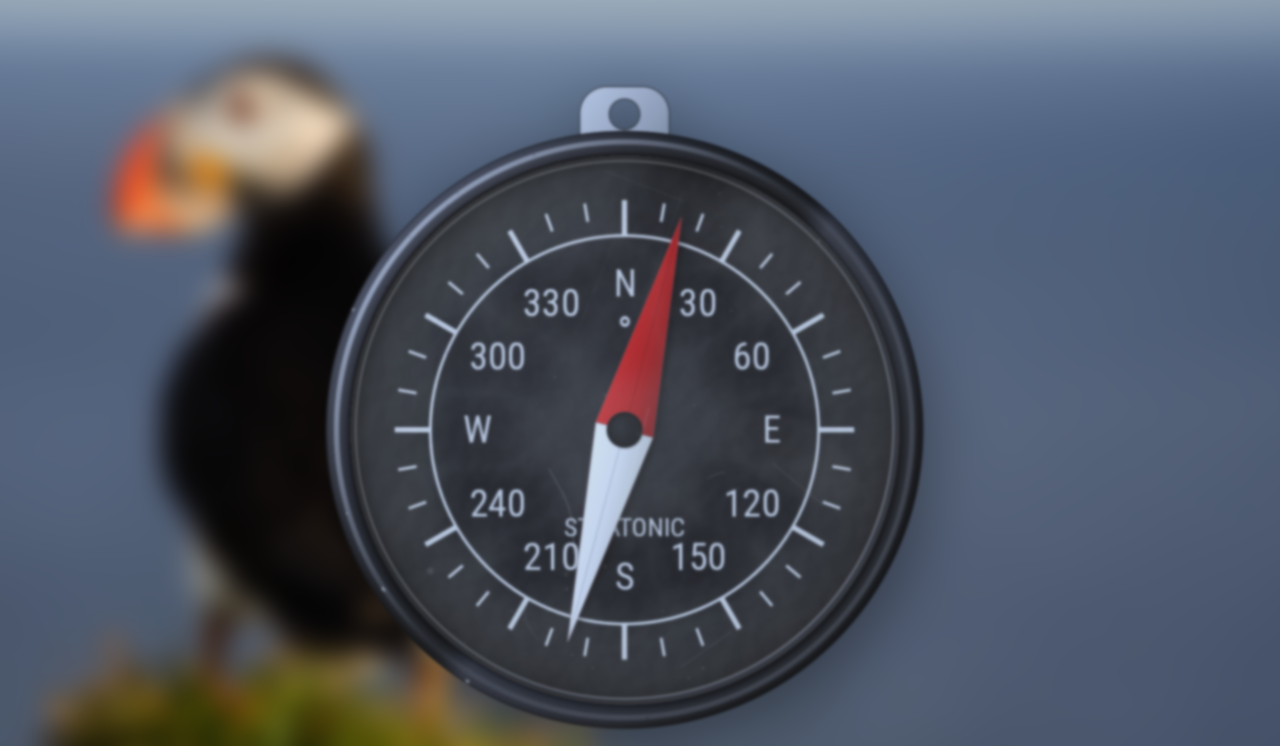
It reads 15 °
